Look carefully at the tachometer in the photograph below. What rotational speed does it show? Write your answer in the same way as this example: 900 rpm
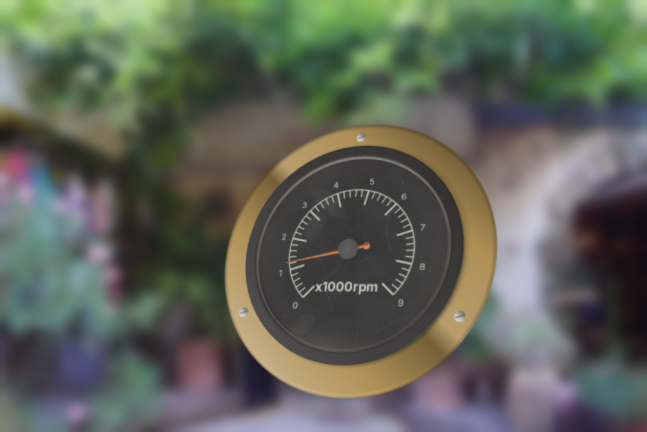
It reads 1200 rpm
